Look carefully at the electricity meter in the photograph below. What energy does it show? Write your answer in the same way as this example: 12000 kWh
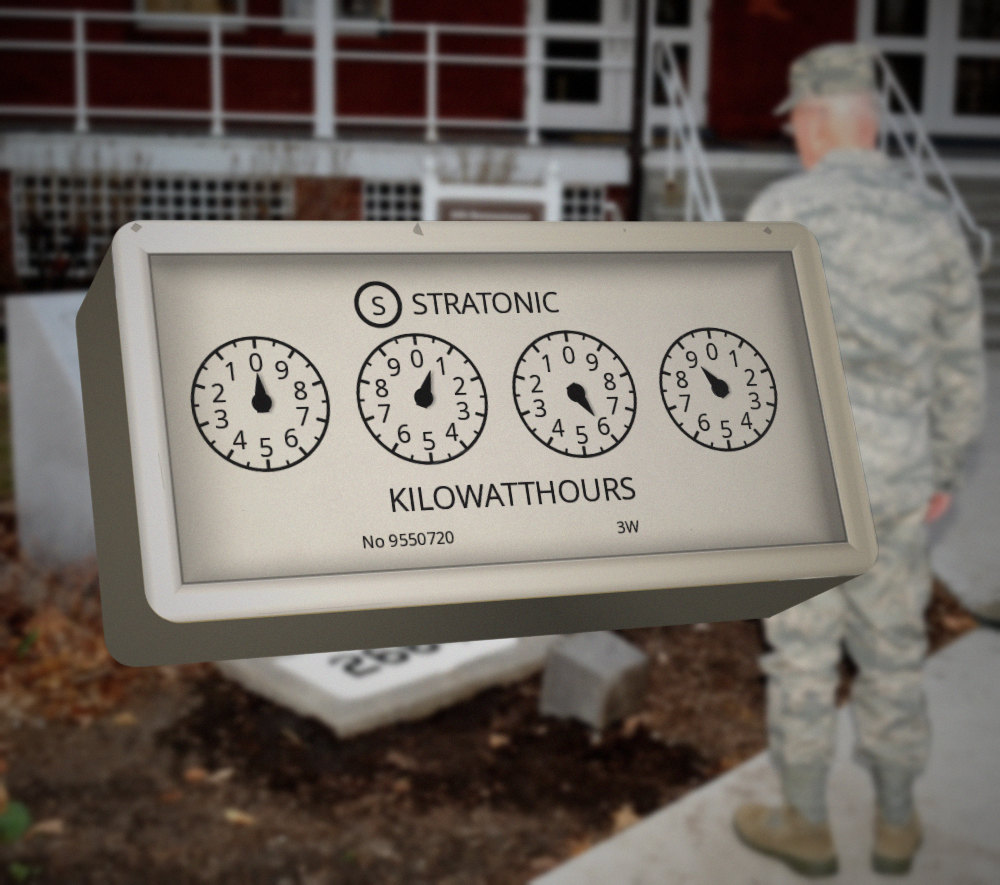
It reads 59 kWh
